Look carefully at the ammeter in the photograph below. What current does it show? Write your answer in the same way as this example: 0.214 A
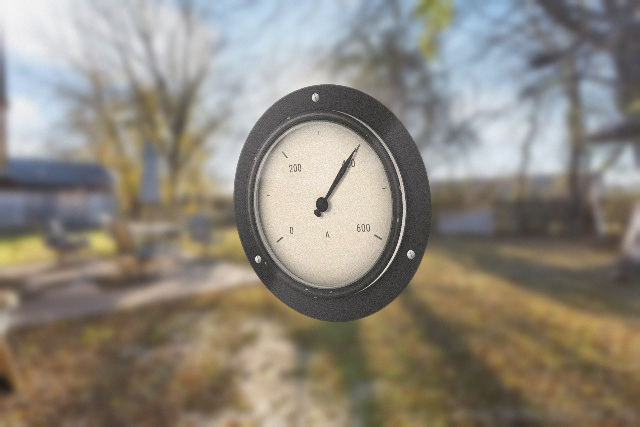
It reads 400 A
